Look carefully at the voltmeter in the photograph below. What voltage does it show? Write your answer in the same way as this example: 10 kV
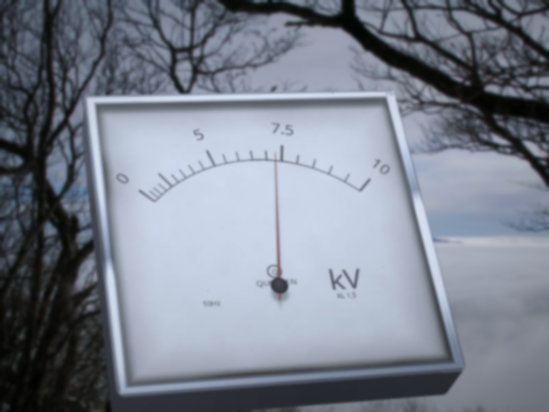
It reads 7.25 kV
